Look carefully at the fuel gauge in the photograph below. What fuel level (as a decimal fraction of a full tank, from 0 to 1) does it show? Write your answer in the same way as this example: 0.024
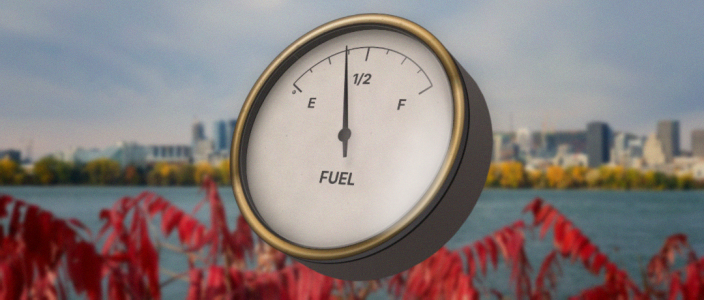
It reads 0.375
